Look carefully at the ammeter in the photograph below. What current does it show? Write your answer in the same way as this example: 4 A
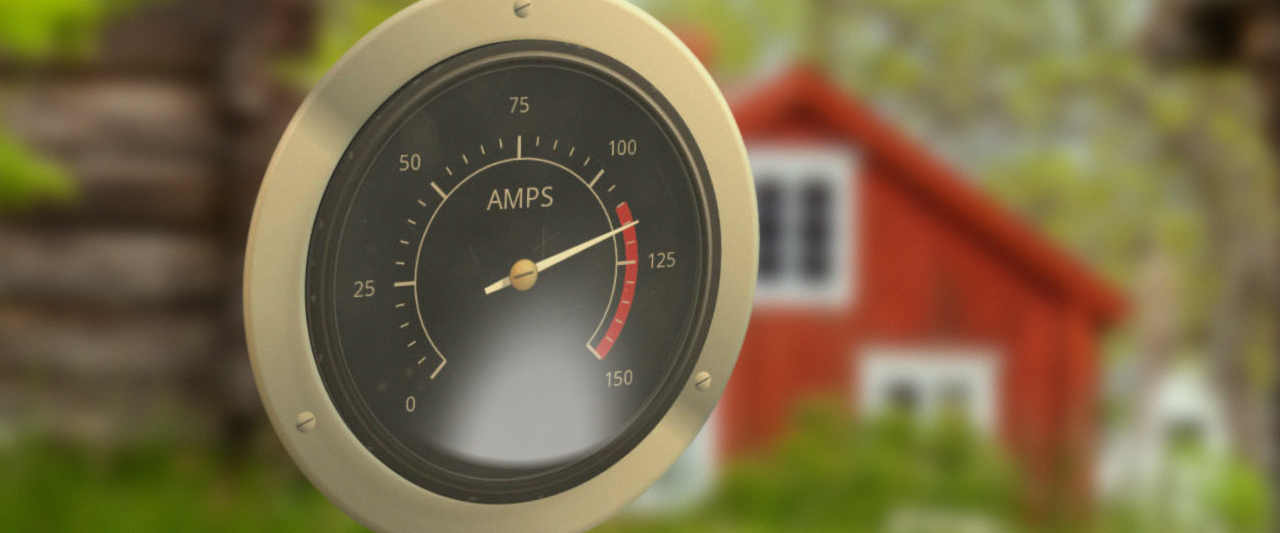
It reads 115 A
